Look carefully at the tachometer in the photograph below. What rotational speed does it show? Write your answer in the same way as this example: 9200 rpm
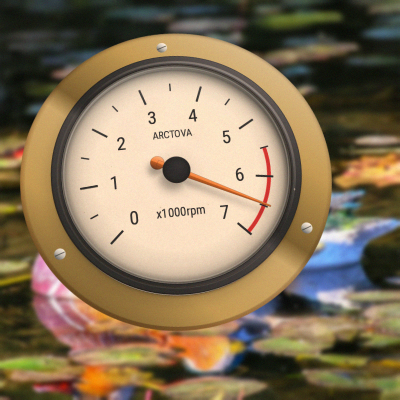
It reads 6500 rpm
